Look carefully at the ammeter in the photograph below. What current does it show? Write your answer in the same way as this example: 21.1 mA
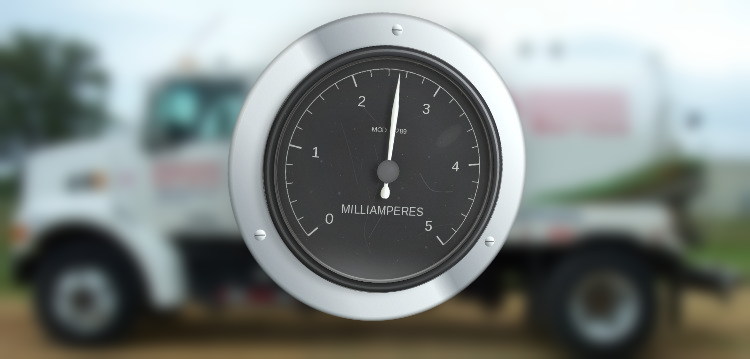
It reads 2.5 mA
